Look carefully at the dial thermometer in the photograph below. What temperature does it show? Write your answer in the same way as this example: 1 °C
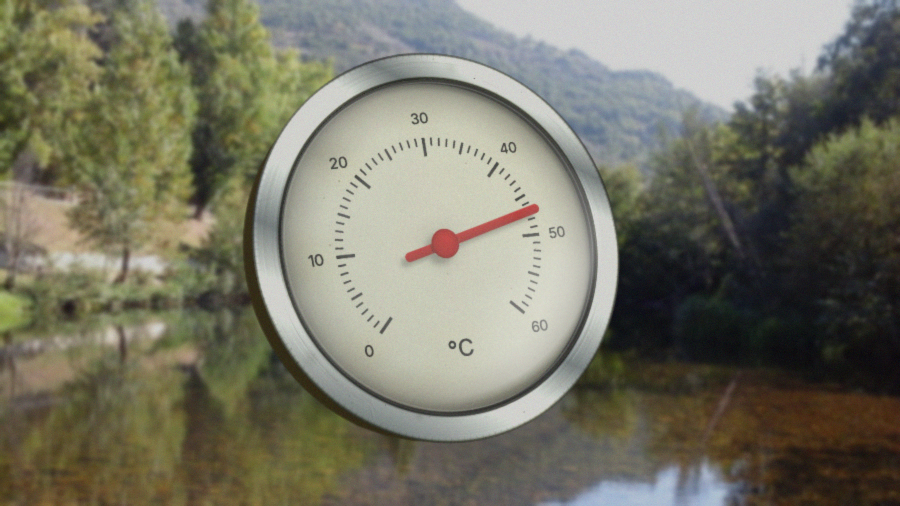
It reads 47 °C
